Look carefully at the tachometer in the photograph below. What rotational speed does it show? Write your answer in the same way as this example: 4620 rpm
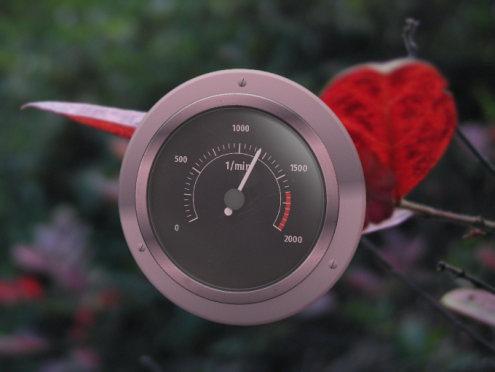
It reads 1200 rpm
